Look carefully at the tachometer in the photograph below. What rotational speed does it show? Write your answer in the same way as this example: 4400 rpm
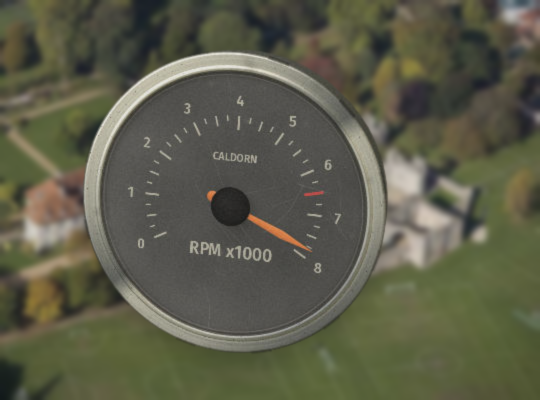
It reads 7750 rpm
